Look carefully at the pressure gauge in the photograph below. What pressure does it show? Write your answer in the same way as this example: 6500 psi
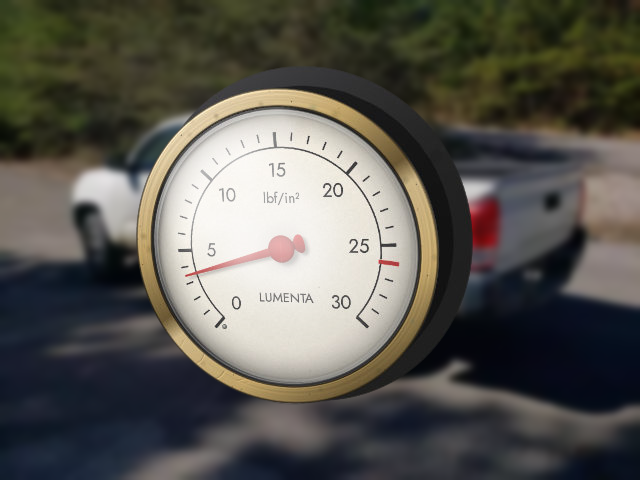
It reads 3.5 psi
